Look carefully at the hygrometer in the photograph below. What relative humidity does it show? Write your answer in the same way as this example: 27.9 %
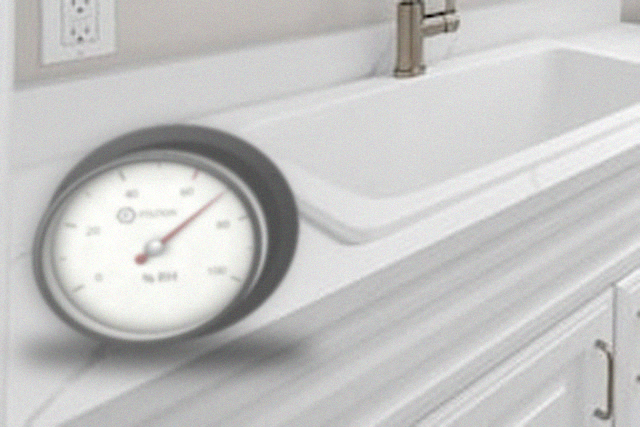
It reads 70 %
